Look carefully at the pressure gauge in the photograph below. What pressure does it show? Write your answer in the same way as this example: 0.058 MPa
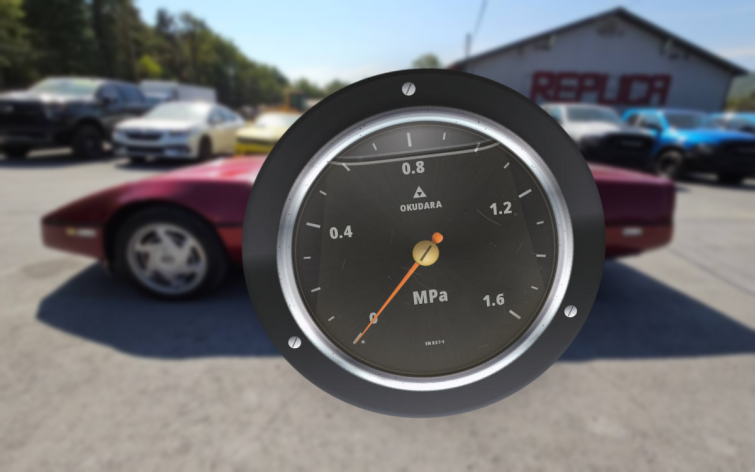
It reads 0 MPa
